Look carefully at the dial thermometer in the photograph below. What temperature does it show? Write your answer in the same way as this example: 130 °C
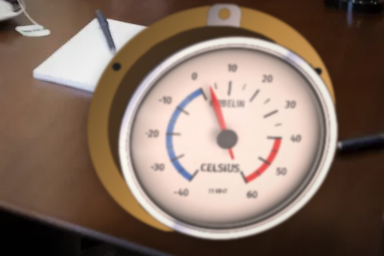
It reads 2.5 °C
